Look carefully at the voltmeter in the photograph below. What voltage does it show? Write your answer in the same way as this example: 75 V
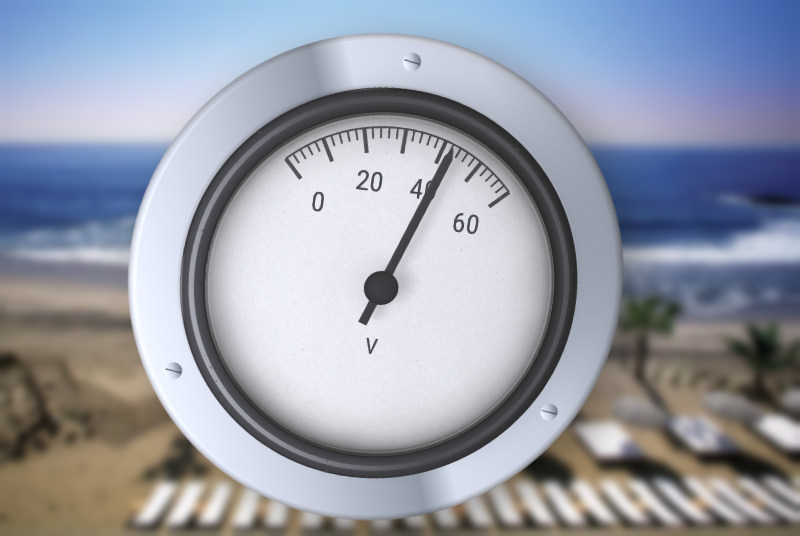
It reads 42 V
